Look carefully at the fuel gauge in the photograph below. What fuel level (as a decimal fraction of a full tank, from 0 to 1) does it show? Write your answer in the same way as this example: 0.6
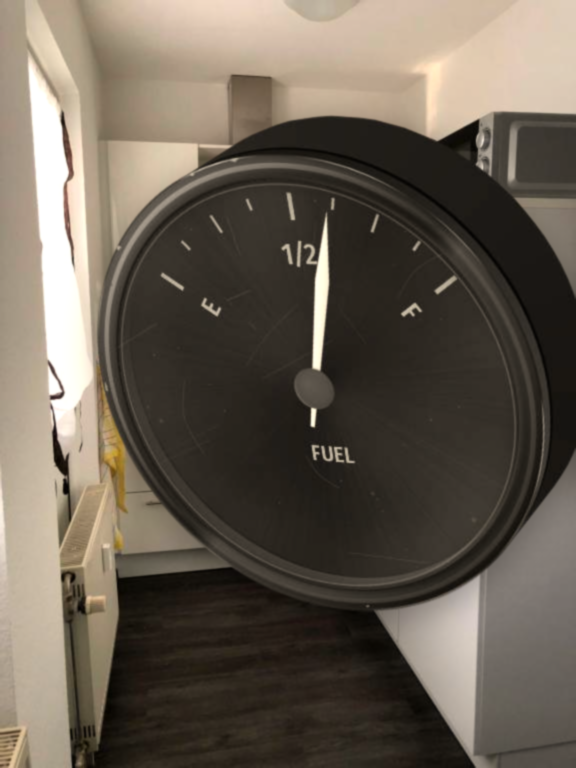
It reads 0.625
